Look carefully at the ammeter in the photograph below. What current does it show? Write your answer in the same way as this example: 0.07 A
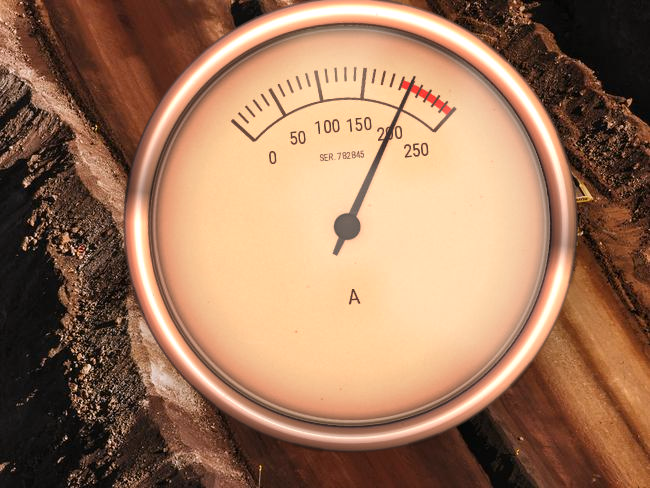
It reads 200 A
